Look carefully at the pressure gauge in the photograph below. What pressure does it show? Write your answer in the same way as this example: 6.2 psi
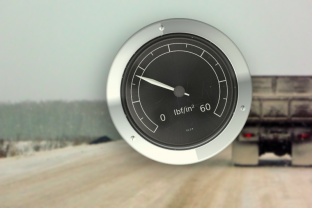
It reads 17.5 psi
